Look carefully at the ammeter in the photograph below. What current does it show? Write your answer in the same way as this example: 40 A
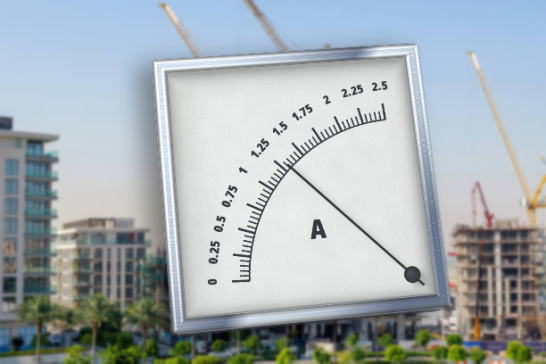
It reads 1.3 A
